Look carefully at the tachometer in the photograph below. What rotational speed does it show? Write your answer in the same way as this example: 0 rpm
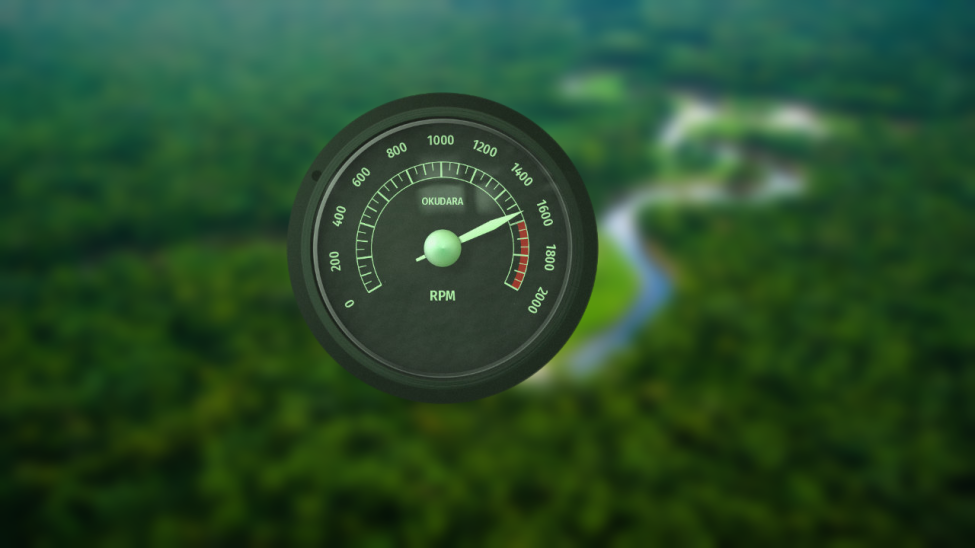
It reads 1550 rpm
